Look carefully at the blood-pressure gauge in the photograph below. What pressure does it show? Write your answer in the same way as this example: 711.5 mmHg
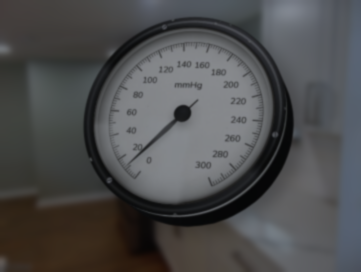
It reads 10 mmHg
